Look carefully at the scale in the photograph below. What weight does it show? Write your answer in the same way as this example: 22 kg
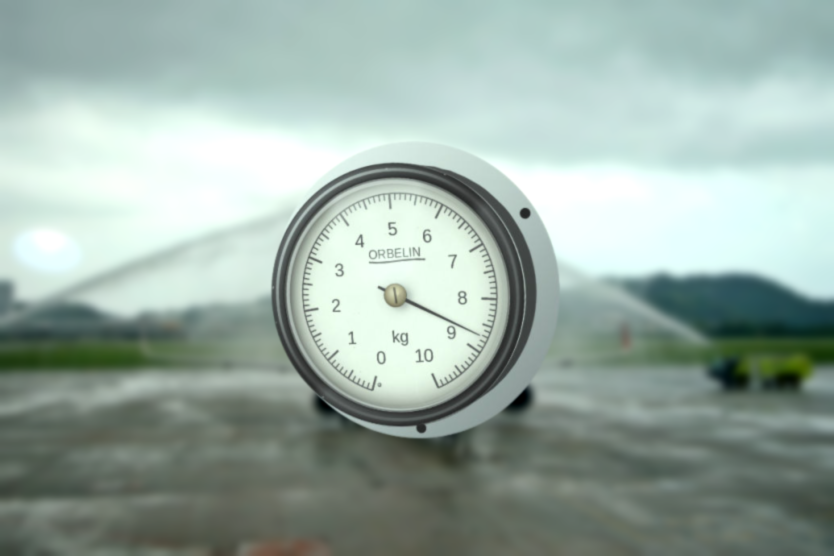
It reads 8.7 kg
